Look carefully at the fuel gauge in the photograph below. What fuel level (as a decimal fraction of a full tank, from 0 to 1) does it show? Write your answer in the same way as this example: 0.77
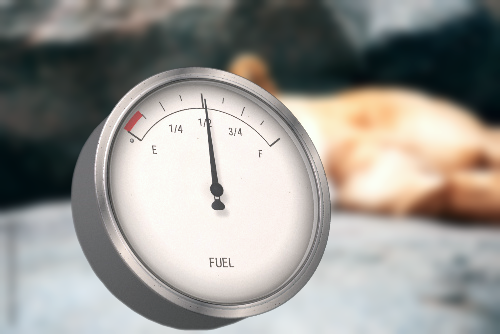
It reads 0.5
